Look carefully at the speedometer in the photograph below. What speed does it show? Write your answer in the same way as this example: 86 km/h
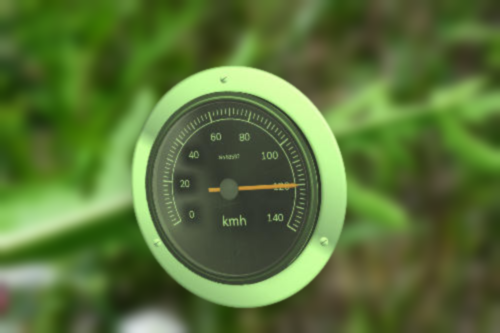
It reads 120 km/h
